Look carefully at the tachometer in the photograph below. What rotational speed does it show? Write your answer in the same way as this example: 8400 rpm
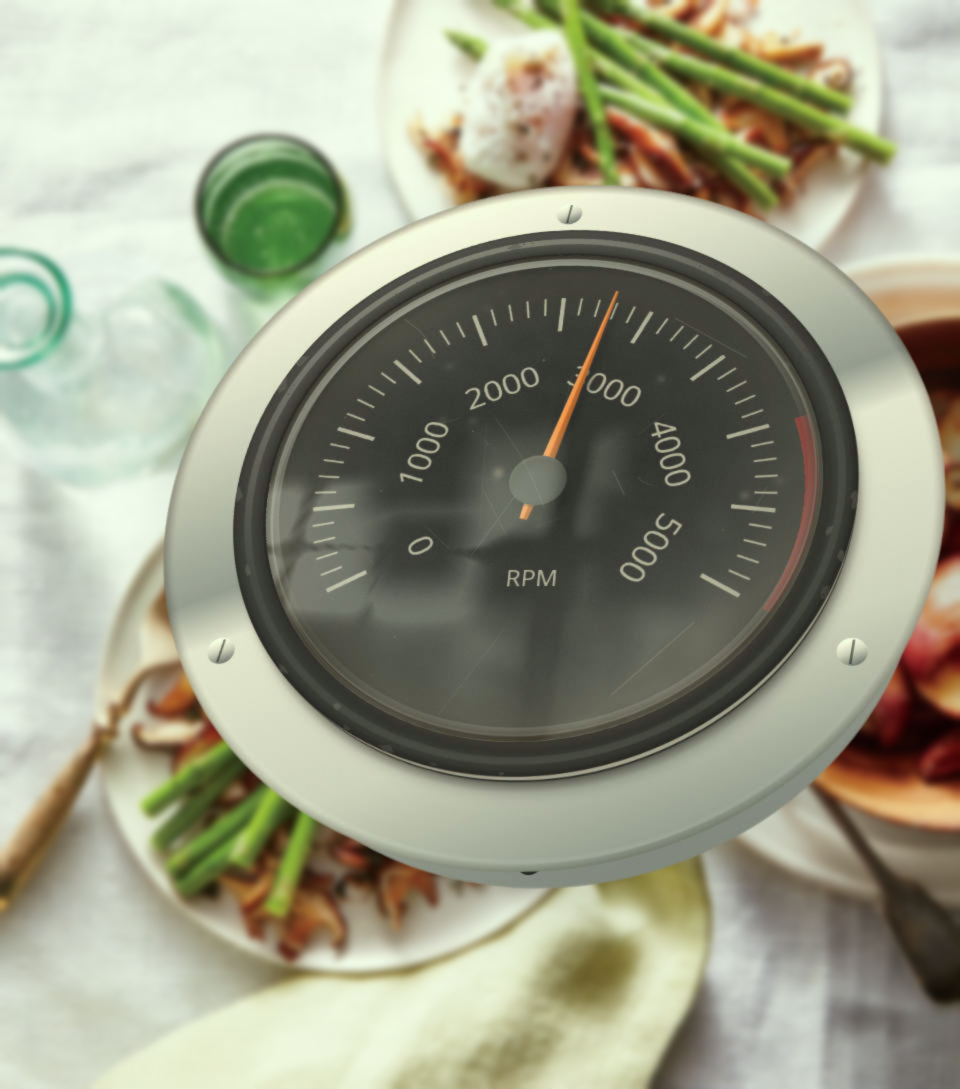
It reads 2800 rpm
